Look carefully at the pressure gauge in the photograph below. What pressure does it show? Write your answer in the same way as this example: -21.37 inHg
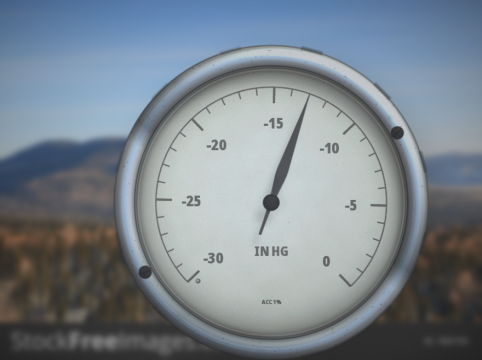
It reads -13 inHg
